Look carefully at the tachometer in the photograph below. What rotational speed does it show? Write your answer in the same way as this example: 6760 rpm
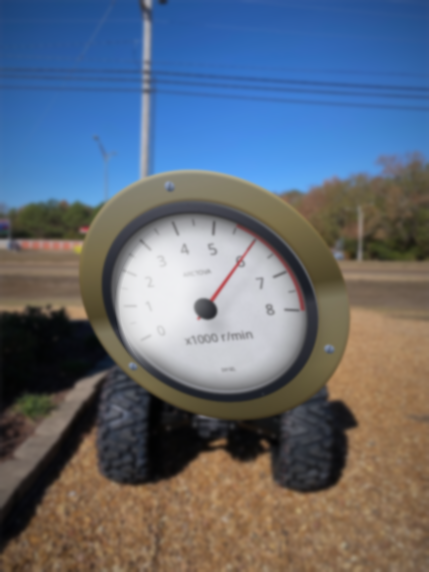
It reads 6000 rpm
